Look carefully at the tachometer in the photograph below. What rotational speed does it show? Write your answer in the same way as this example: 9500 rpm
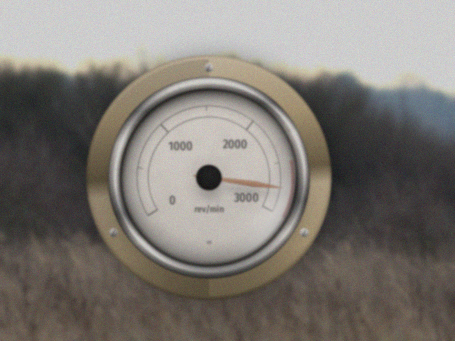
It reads 2750 rpm
